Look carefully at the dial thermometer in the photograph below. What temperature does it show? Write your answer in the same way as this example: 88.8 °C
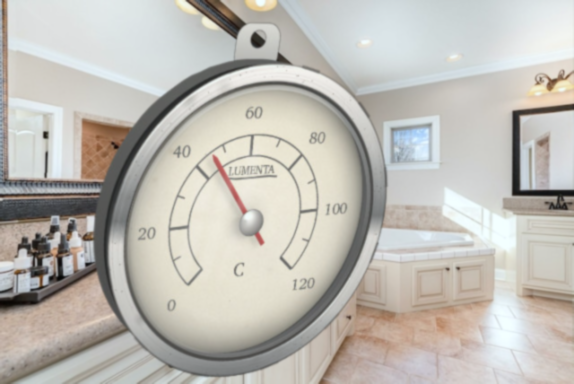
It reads 45 °C
